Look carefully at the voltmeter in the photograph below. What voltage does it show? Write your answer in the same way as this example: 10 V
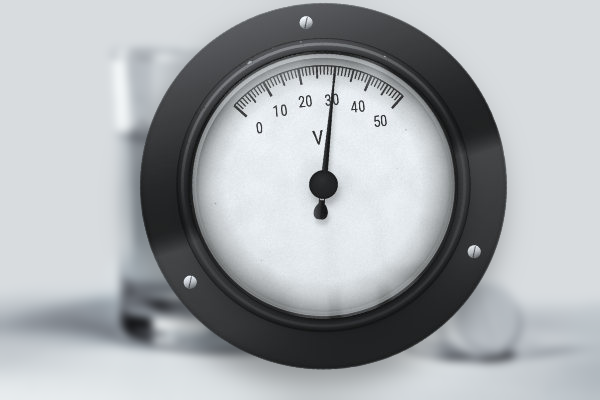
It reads 30 V
